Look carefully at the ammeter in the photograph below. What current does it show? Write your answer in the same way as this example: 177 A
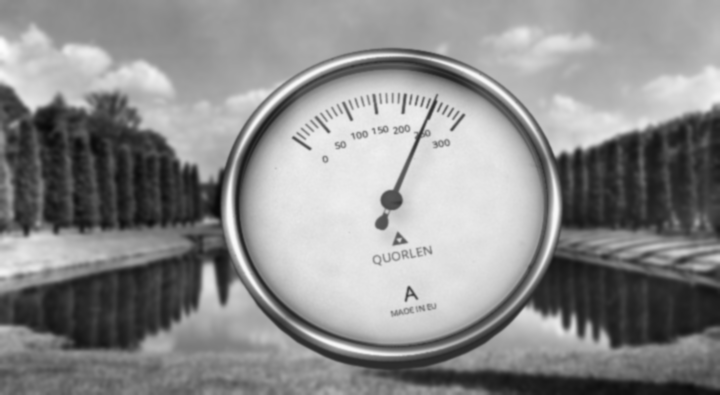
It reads 250 A
